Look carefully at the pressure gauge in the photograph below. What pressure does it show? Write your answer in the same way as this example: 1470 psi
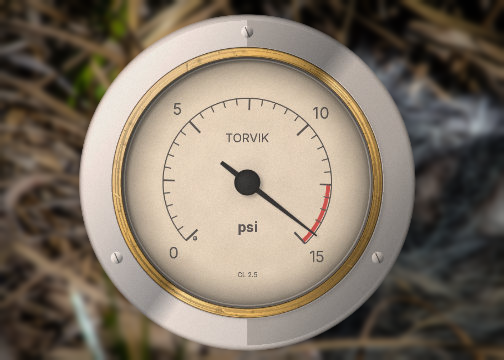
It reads 14.5 psi
